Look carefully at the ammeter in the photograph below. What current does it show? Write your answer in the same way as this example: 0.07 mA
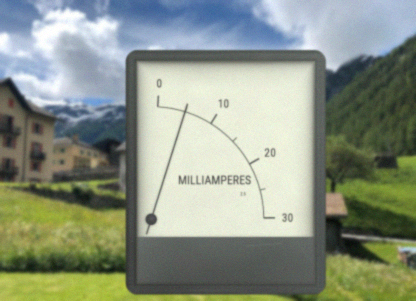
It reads 5 mA
